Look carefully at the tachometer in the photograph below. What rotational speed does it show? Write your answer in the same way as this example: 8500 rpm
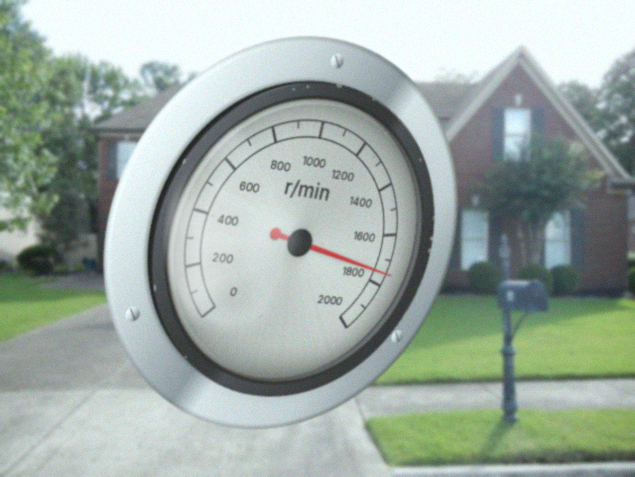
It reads 1750 rpm
